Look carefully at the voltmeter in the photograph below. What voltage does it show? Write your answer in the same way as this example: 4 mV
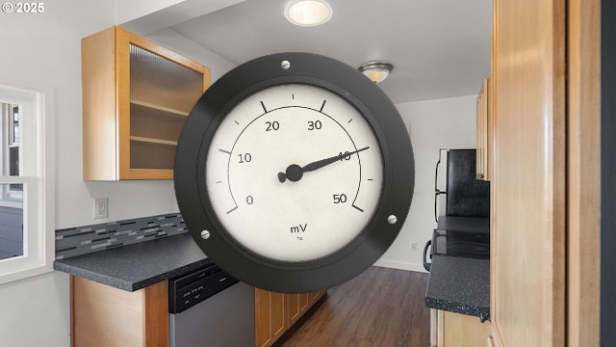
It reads 40 mV
